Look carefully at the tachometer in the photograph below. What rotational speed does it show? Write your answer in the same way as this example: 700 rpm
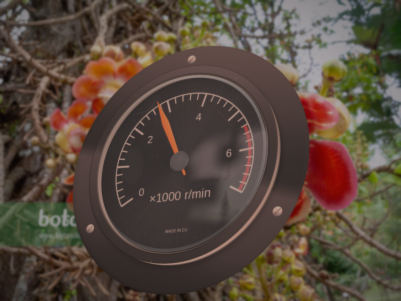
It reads 2800 rpm
